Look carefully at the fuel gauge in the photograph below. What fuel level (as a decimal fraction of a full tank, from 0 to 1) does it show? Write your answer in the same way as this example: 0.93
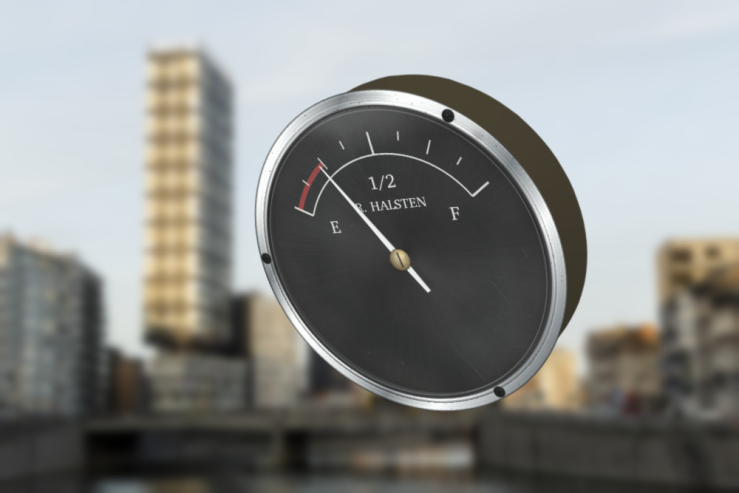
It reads 0.25
